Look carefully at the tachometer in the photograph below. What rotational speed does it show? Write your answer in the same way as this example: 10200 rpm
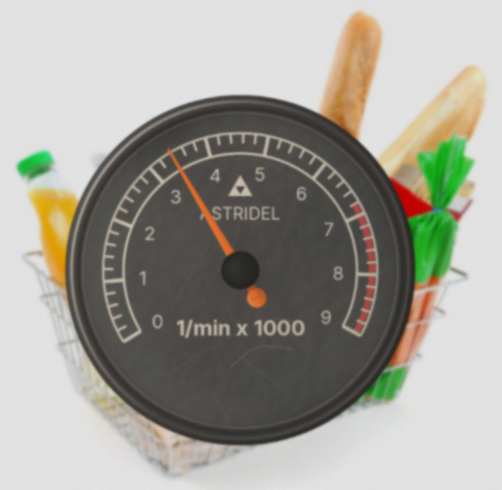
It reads 3400 rpm
